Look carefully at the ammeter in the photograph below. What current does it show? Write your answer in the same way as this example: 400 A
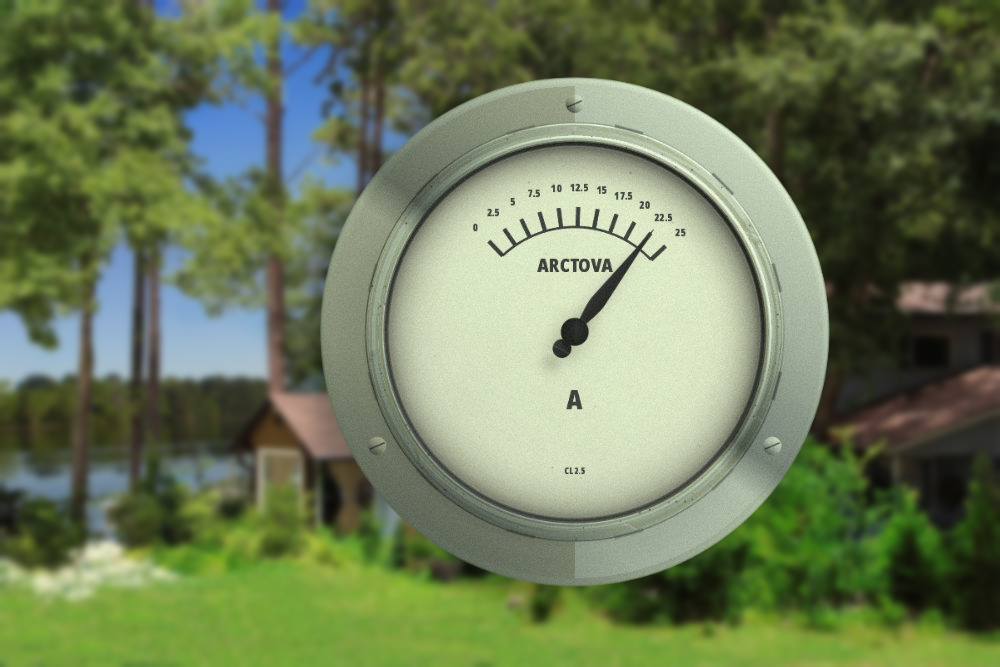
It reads 22.5 A
